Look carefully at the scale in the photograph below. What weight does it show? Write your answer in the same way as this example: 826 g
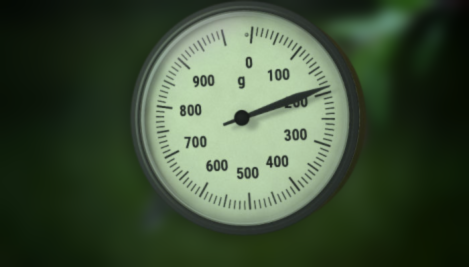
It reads 190 g
